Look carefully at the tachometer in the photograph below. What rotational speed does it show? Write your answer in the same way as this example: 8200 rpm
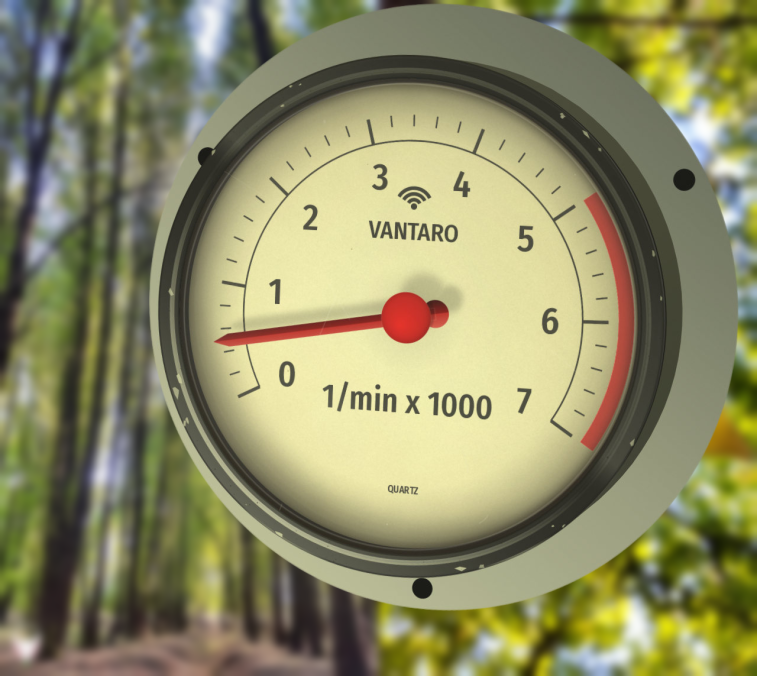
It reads 500 rpm
